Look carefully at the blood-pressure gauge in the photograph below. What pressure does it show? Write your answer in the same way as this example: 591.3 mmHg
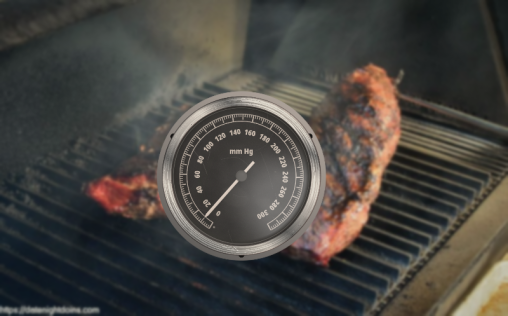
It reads 10 mmHg
